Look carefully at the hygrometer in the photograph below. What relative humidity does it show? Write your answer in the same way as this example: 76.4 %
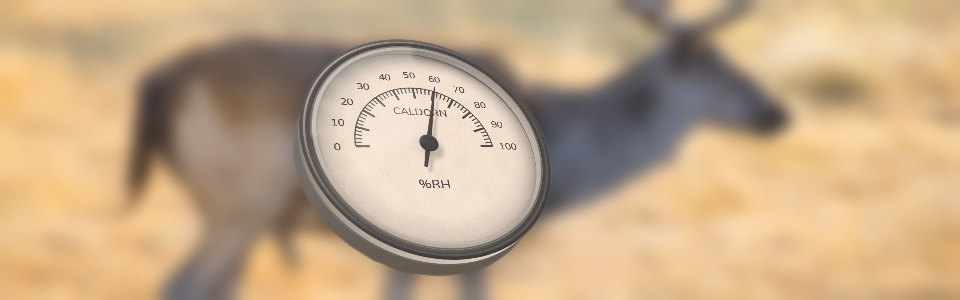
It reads 60 %
